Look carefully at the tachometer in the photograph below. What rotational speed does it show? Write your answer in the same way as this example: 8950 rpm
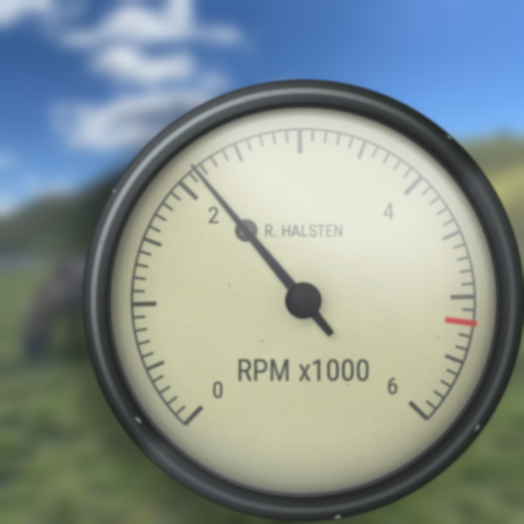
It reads 2150 rpm
